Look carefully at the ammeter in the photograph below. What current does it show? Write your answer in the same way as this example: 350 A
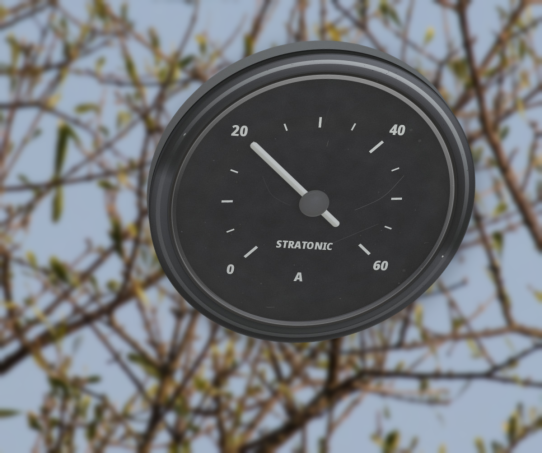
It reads 20 A
